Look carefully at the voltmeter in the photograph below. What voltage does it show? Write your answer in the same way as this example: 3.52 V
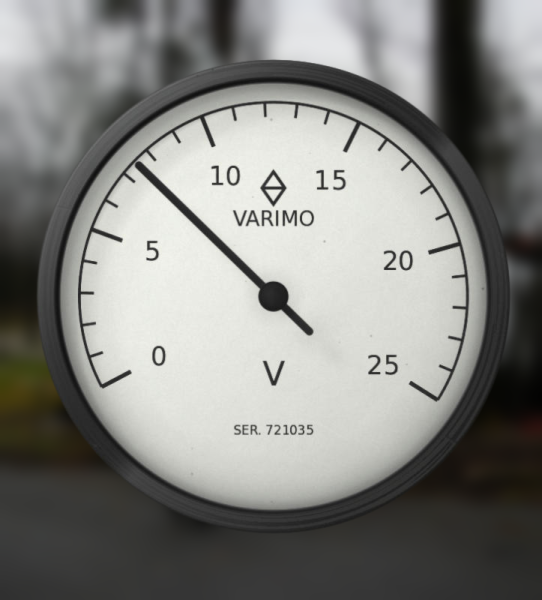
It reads 7.5 V
